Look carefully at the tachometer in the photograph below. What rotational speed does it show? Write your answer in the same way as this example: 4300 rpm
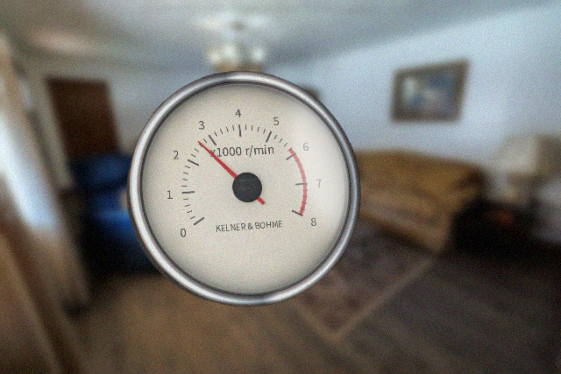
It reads 2600 rpm
